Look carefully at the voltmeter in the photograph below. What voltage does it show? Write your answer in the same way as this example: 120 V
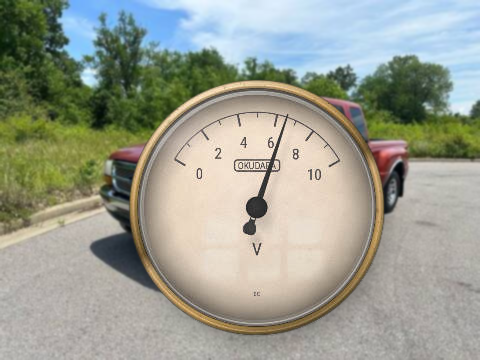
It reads 6.5 V
